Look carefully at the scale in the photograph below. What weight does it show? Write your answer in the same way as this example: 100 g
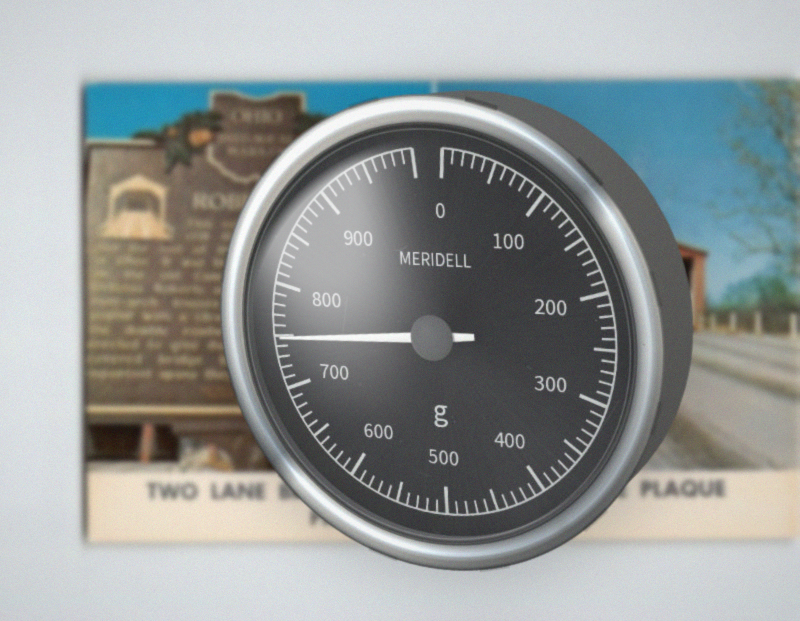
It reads 750 g
